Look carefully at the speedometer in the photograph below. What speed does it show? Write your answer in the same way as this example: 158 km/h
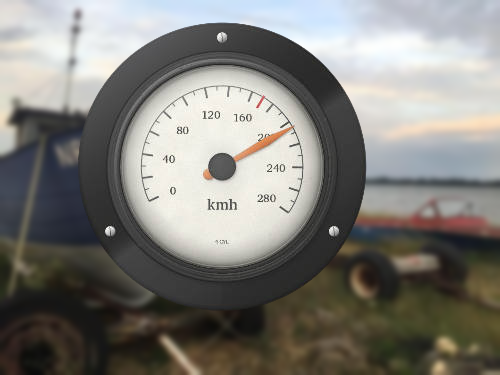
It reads 205 km/h
